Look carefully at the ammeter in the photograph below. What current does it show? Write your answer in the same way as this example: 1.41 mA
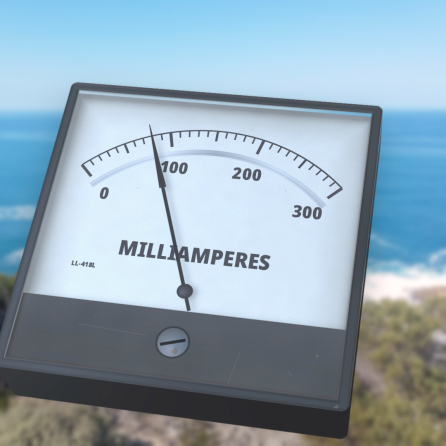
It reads 80 mA
